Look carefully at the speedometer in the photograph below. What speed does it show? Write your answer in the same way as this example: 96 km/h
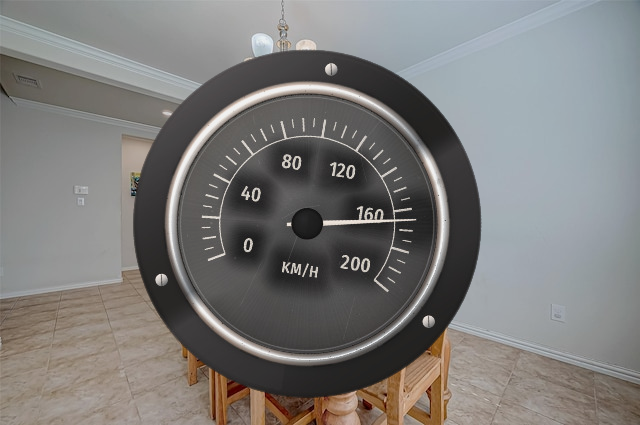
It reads 165 km/h
